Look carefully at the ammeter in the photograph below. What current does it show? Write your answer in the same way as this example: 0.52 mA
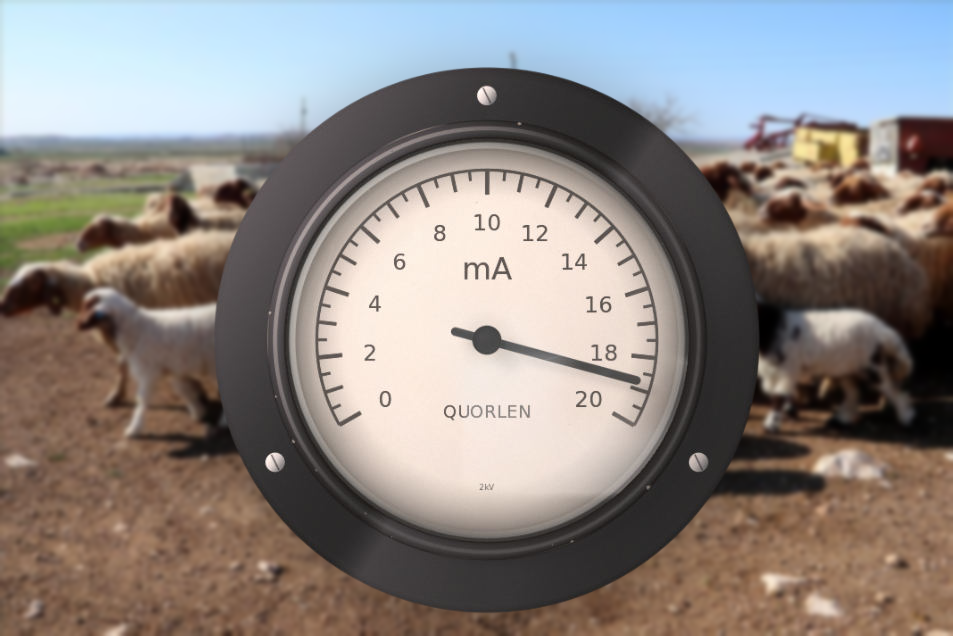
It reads 18.75 mA
